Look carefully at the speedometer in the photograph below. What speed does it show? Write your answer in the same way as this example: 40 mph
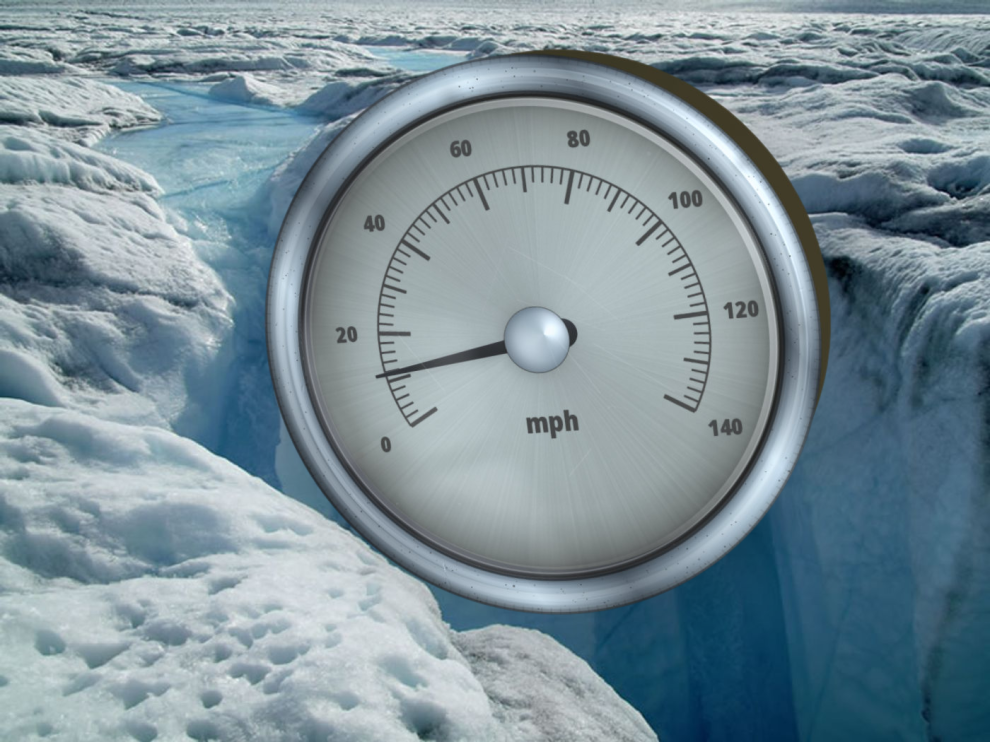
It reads 12 mph
